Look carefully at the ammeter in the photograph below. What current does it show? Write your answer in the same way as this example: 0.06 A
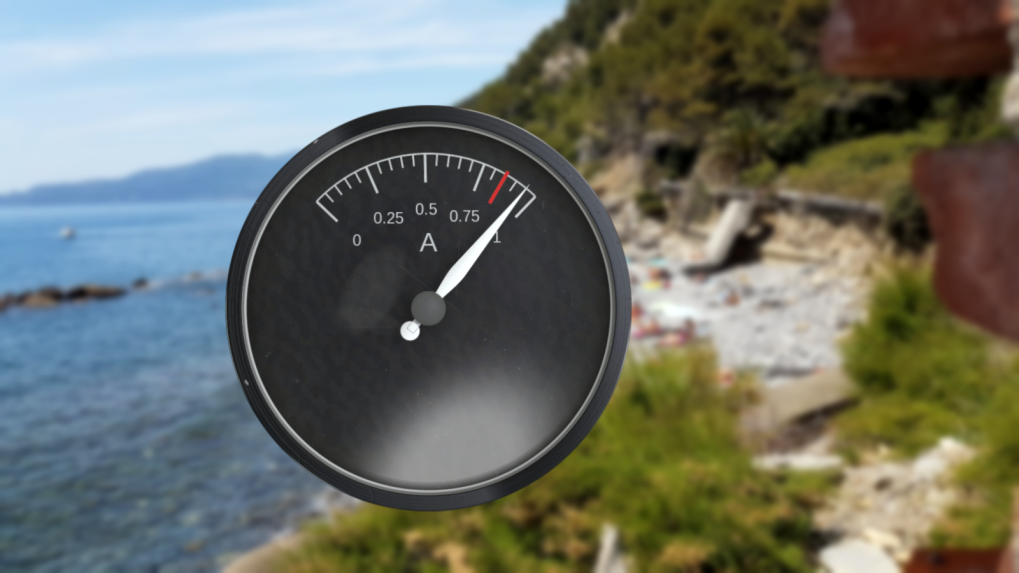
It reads 0.95 A
